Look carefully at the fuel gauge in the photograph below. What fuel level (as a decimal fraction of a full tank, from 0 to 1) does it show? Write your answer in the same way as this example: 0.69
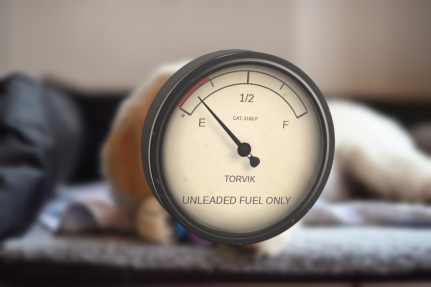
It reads 0.125
